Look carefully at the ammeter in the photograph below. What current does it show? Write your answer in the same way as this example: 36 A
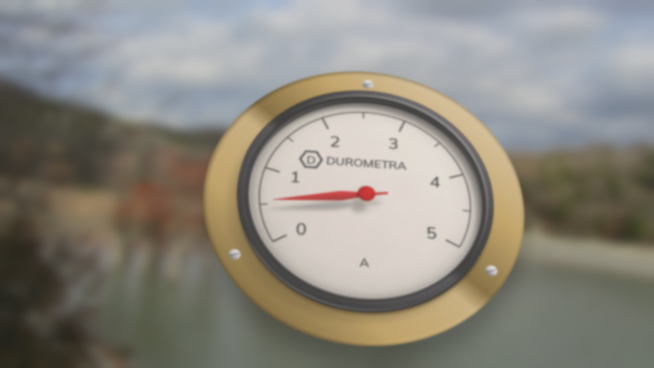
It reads 0.5 A
